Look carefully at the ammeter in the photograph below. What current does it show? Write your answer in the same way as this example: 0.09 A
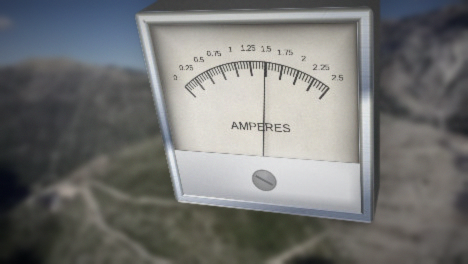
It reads 1.5 A
